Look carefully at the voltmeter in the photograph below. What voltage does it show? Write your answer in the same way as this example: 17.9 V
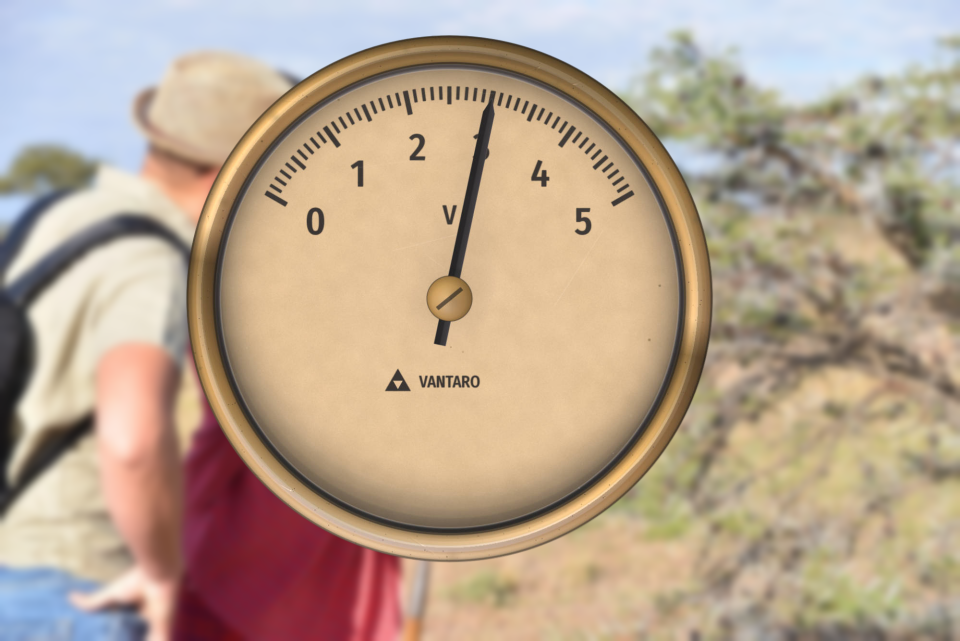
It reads 3 V
